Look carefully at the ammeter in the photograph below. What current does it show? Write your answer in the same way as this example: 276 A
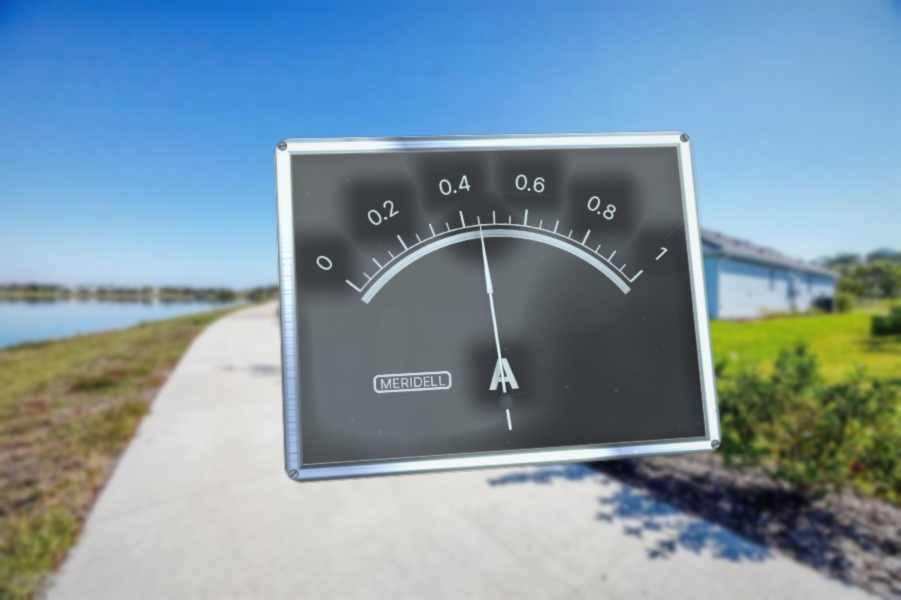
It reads 0.45 A
